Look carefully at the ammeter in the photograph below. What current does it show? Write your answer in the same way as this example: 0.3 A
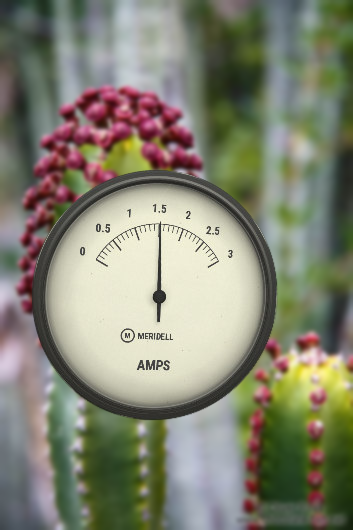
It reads 1.5 A
